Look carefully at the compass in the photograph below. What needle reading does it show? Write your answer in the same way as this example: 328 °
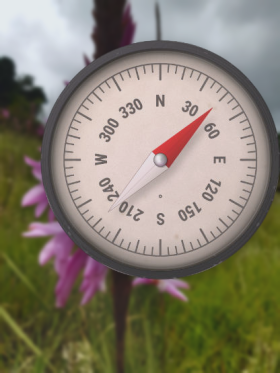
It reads 45 °
